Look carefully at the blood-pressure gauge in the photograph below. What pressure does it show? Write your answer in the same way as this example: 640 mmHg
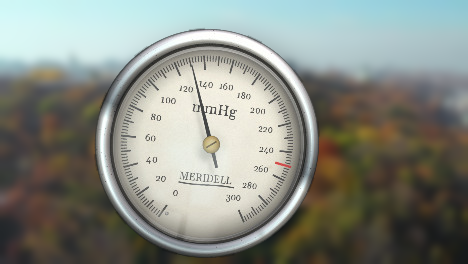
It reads 130 mmHg
